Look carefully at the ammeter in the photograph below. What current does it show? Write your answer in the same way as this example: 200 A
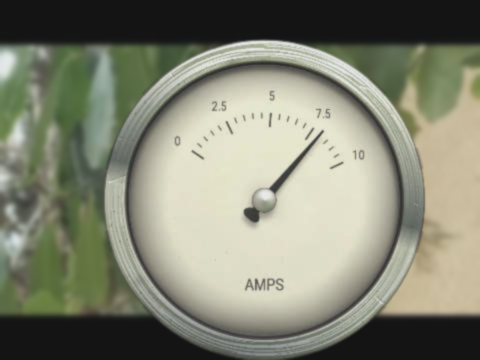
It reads 8 A
